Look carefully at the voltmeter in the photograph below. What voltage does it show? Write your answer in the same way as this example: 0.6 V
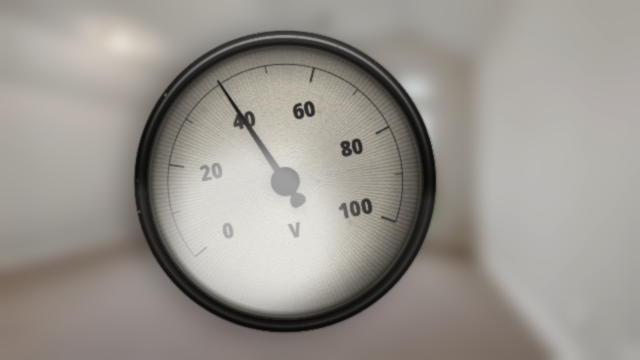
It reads 40 V
